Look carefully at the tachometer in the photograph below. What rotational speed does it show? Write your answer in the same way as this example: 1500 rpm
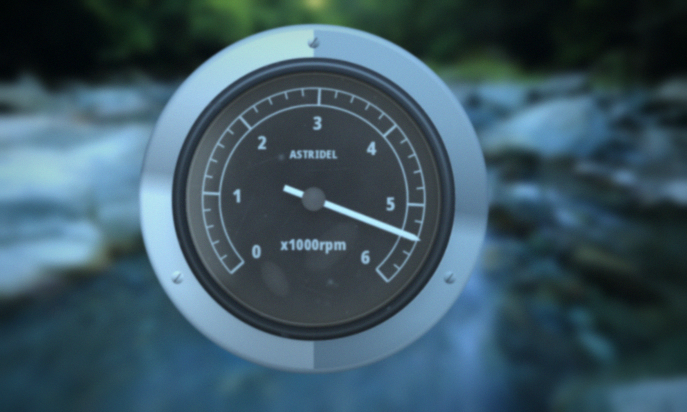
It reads 5400 rpm
